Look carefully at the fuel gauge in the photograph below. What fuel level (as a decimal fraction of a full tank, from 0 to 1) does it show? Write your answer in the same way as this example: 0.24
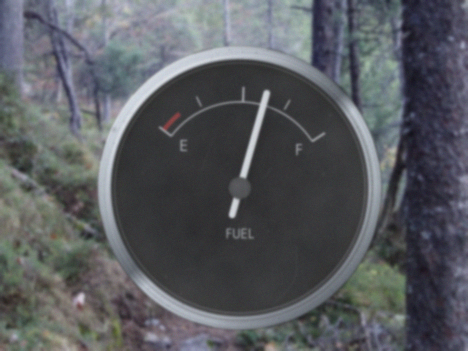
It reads 0.625
